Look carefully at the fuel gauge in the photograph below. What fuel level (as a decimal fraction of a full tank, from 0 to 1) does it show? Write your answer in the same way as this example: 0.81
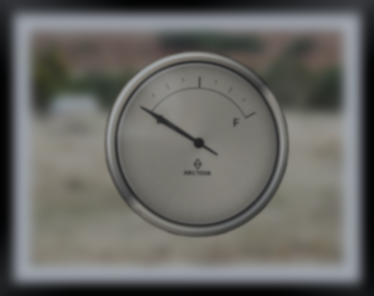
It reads 0
